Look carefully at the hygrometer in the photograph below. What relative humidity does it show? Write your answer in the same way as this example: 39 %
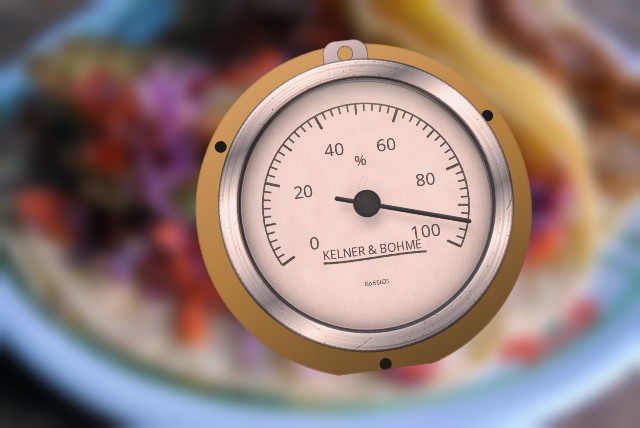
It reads 94 %
